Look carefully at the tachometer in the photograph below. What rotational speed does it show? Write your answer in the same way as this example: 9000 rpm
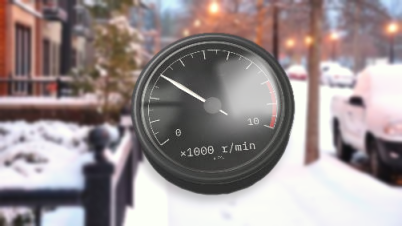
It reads 3000 rpm
